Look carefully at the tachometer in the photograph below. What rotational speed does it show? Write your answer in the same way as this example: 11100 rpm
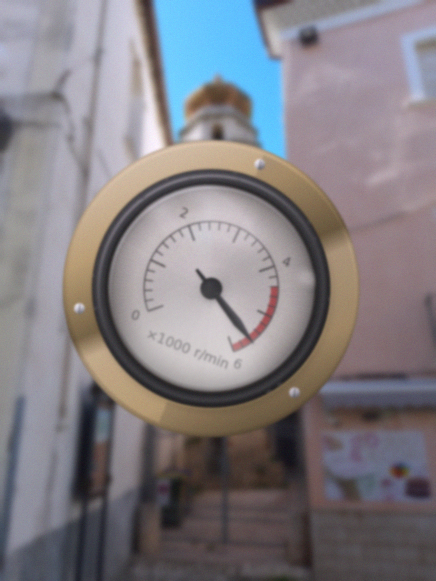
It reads 5600 rpm
